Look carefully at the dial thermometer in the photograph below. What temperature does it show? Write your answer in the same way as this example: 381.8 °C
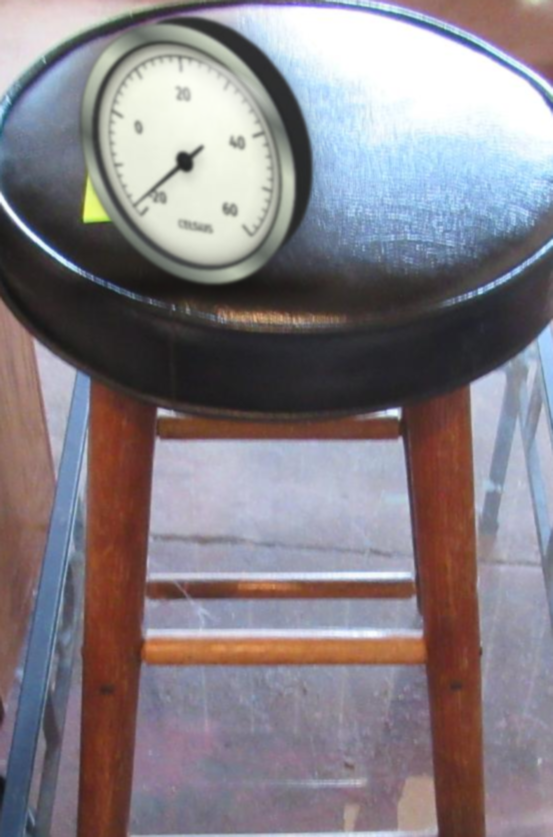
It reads -18 °C
